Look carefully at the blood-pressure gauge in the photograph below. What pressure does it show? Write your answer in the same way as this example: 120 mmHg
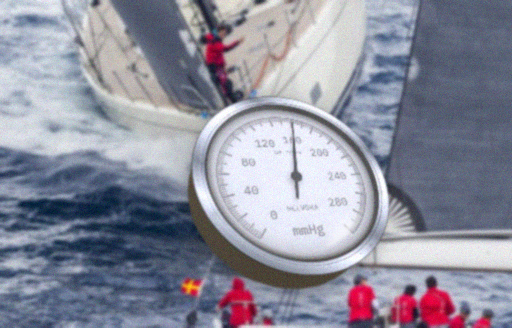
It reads 160 mmHg
